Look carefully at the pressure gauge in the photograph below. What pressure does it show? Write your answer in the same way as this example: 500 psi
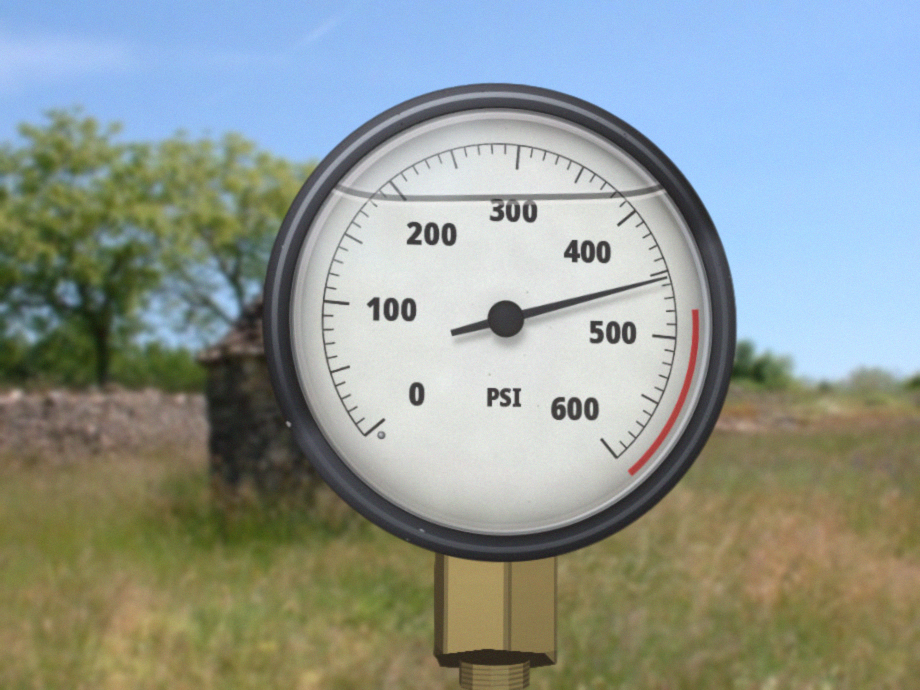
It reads 455 psi
